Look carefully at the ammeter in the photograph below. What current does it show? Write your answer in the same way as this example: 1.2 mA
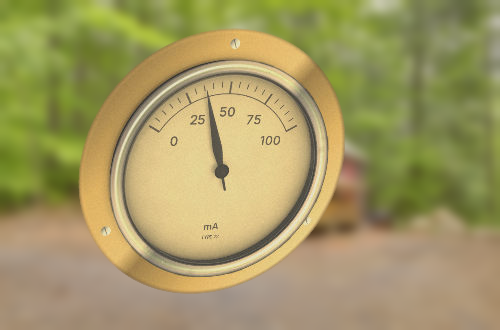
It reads 35 mA
